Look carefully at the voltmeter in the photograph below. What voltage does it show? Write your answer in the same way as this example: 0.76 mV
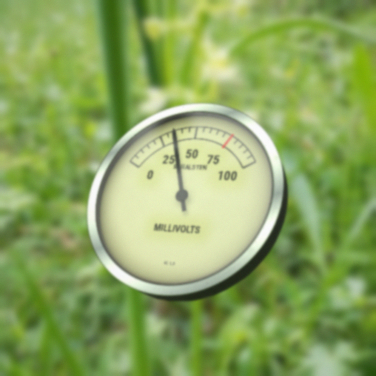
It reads 35 mV
